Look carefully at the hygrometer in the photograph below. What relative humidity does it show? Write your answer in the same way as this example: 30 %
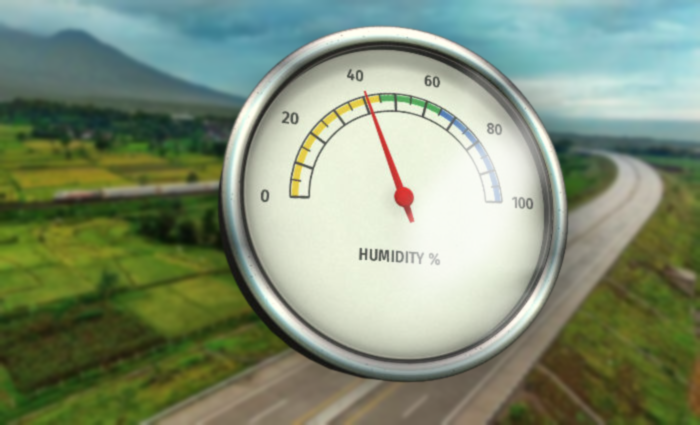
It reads 40 %
